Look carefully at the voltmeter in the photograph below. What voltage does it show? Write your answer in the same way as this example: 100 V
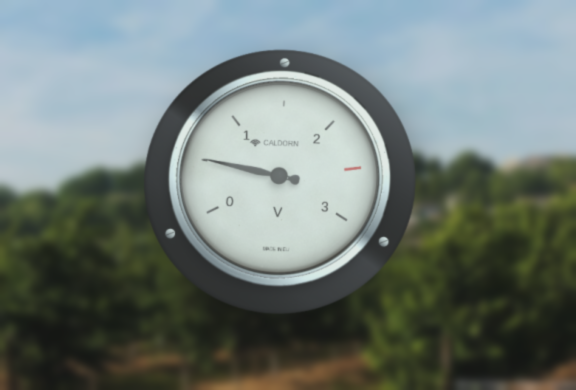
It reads 0.5 V
